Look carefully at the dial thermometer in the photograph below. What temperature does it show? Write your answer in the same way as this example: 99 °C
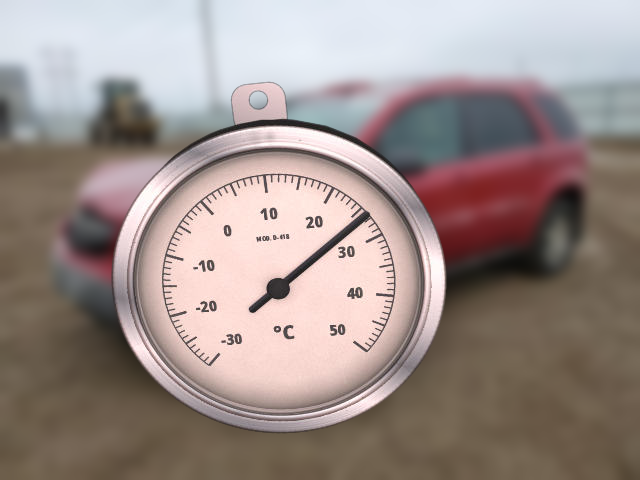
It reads 26 °C
